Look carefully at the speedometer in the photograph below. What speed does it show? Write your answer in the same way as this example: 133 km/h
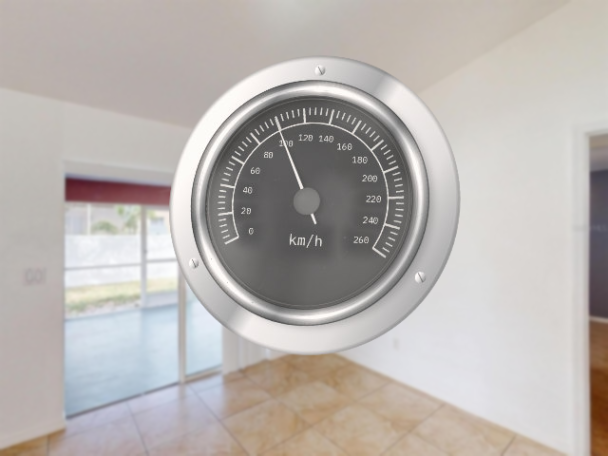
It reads 100 km/h
